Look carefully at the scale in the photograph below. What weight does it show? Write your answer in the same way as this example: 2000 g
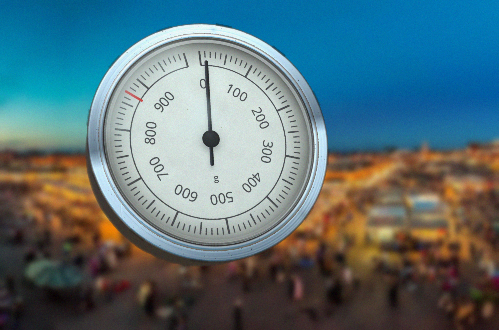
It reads 10 g
